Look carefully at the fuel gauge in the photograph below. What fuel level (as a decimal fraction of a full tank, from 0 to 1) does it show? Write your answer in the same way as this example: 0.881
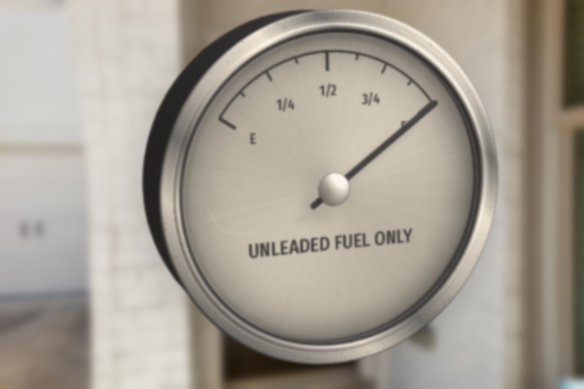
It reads 1
